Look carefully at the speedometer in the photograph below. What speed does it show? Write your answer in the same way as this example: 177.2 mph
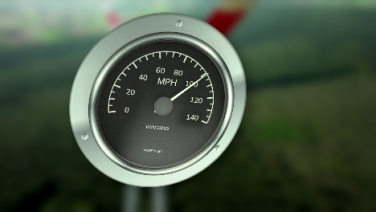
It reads 100 mph
